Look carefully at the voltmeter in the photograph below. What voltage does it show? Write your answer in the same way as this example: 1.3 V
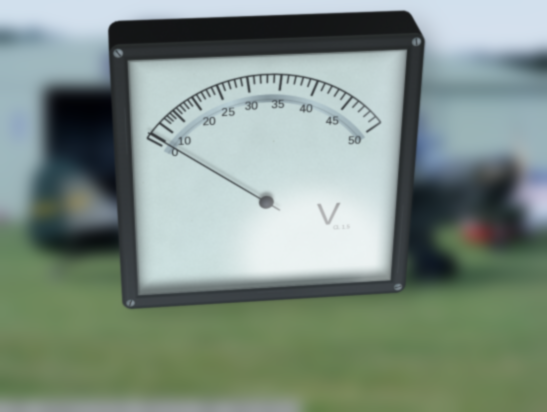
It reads 5 V
